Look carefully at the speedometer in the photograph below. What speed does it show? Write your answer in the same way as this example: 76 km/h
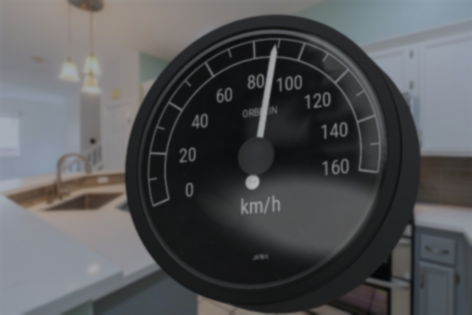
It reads 90 km/h
